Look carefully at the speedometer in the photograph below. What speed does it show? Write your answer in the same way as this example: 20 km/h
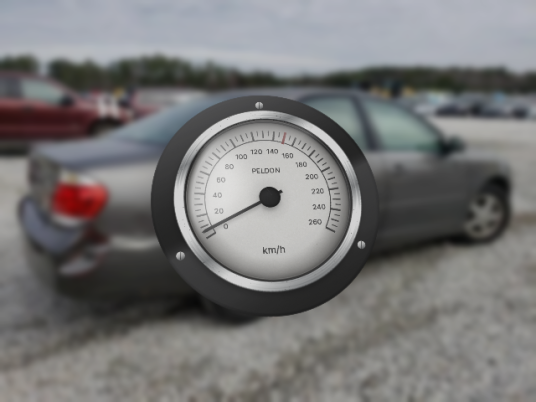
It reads 5 km/h
